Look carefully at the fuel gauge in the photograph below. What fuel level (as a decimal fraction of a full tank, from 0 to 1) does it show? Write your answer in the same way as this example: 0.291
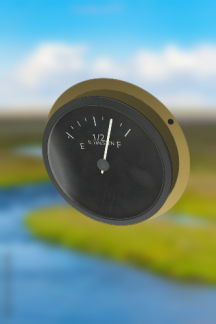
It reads 0.75
